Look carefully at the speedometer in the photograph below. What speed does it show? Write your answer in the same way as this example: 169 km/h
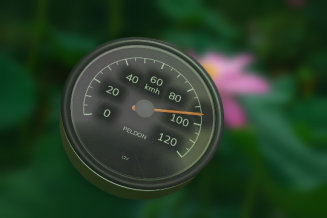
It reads 95 km/h
